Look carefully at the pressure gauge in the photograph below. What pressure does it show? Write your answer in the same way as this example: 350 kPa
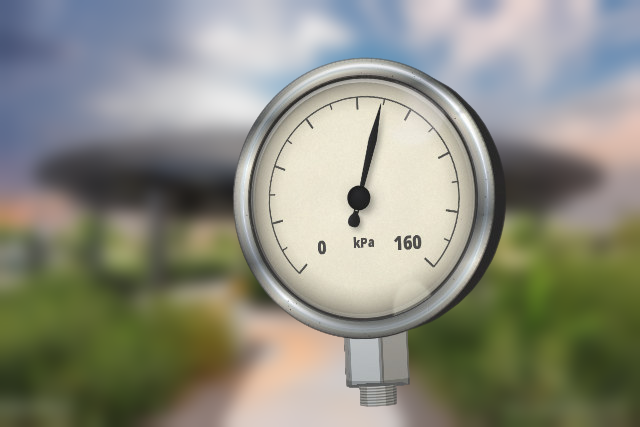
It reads 90 kPa
